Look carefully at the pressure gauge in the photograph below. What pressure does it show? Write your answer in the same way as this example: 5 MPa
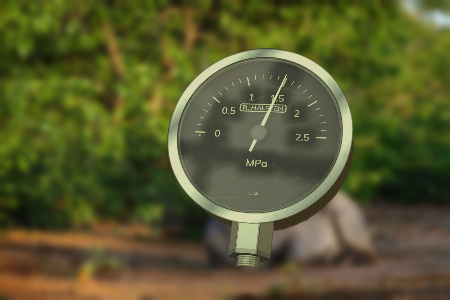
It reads 1.5 MPa
